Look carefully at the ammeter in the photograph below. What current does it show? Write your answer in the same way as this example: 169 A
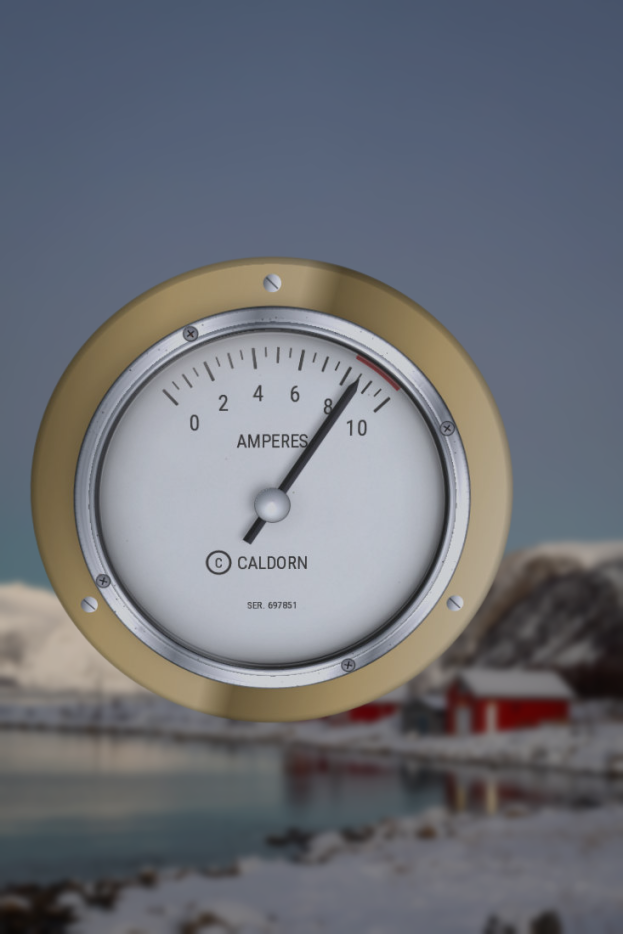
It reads 8.5 A
